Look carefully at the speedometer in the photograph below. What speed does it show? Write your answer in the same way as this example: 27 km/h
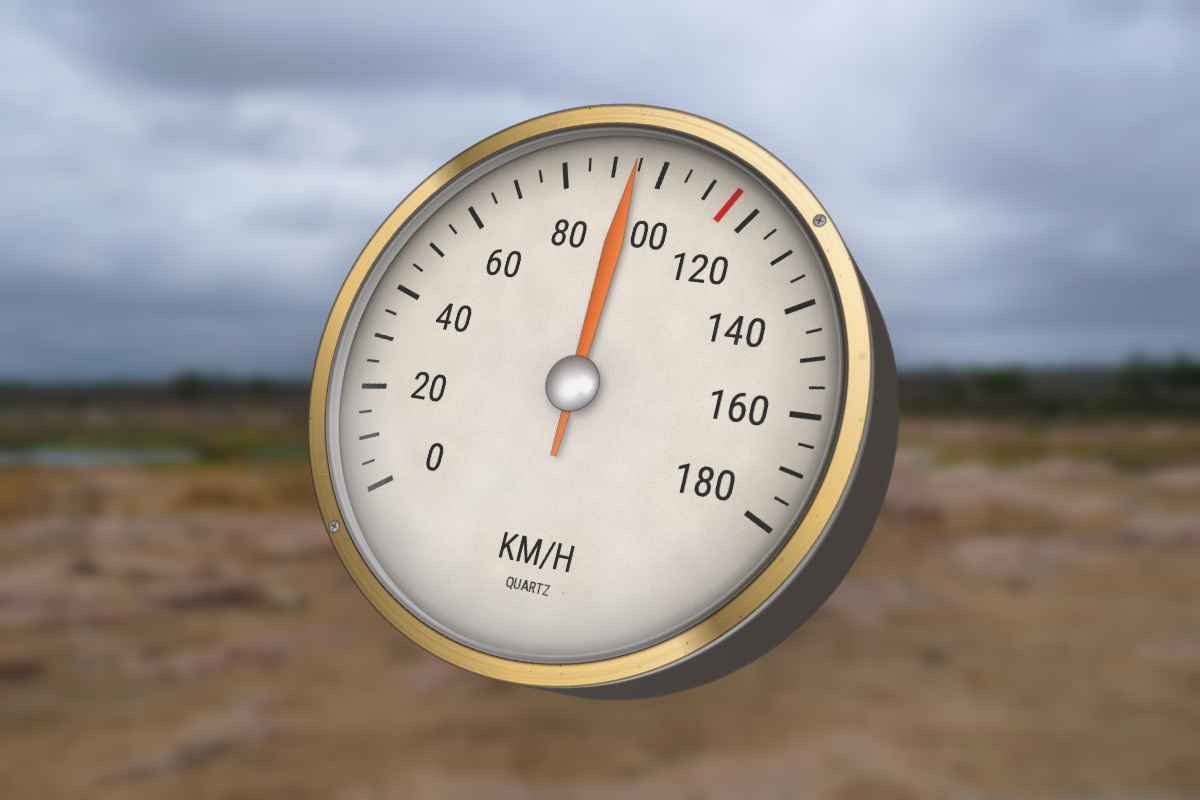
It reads 95 km/h
